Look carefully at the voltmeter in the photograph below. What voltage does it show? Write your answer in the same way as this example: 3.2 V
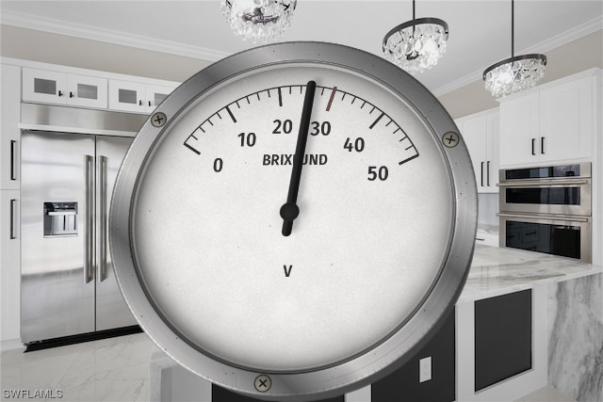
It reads 26 V
